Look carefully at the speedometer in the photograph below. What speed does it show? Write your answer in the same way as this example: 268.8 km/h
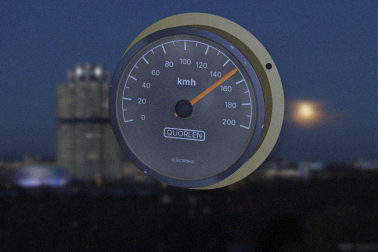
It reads 150 km/h
